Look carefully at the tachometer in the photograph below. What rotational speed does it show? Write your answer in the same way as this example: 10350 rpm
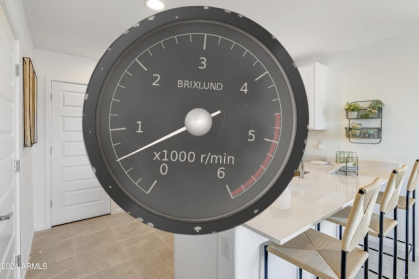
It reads 600 rpm
